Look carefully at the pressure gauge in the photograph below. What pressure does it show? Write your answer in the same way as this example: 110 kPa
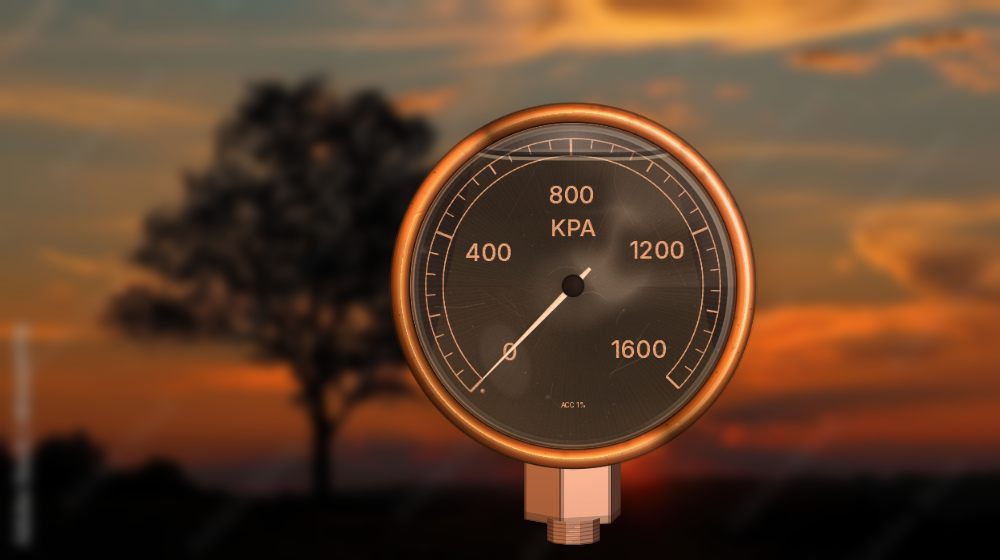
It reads 0 kPa
